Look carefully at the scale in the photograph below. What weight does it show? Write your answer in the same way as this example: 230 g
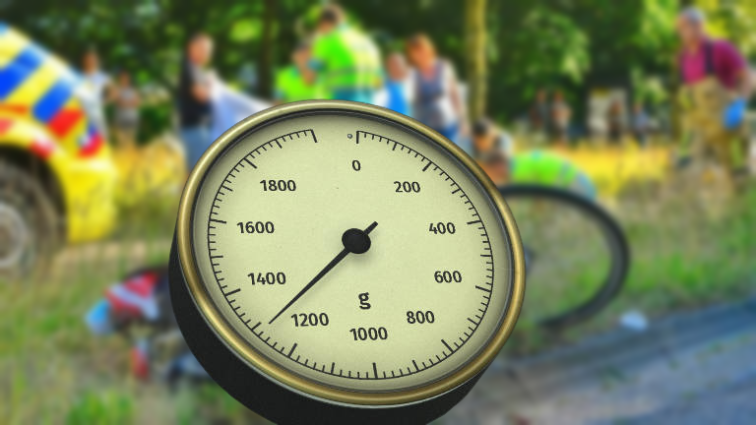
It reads 1280 g
